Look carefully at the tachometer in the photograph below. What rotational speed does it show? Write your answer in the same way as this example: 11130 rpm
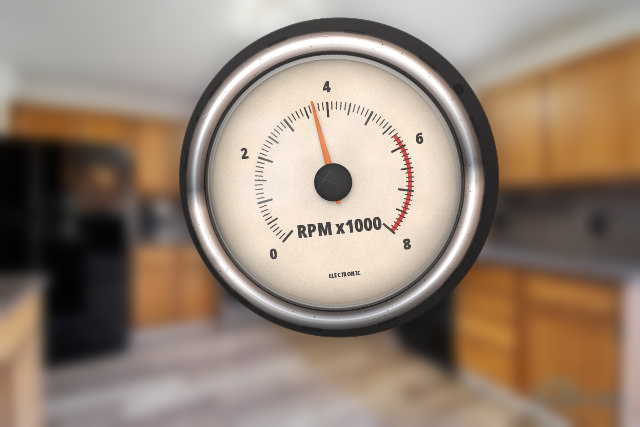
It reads 3700 rpm
